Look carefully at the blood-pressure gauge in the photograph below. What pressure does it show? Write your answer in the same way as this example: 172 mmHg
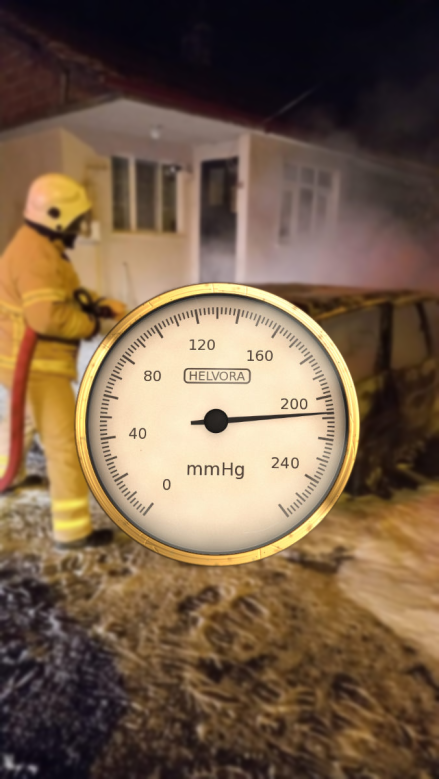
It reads 208 mmHg
